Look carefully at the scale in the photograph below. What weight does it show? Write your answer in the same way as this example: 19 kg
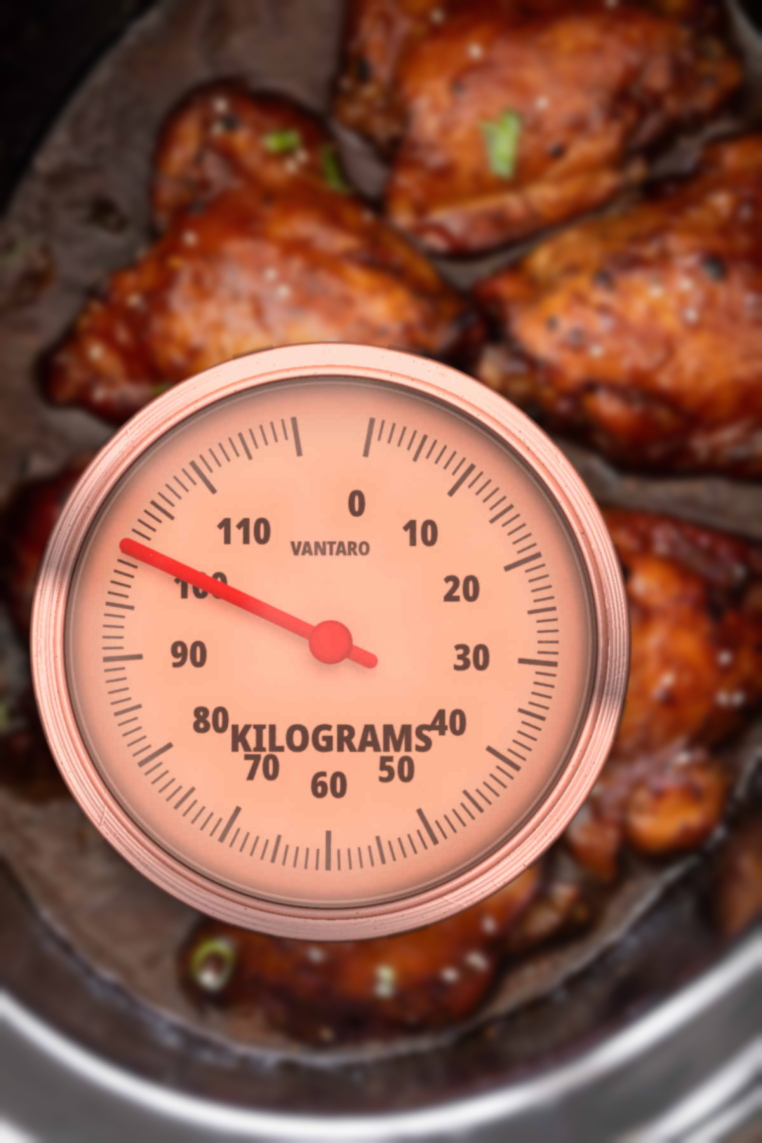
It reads 100.5 kg
